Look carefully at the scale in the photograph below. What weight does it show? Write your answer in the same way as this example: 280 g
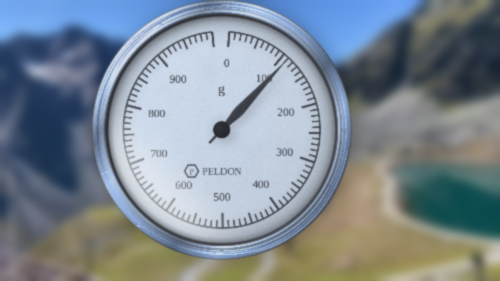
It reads 110 g
